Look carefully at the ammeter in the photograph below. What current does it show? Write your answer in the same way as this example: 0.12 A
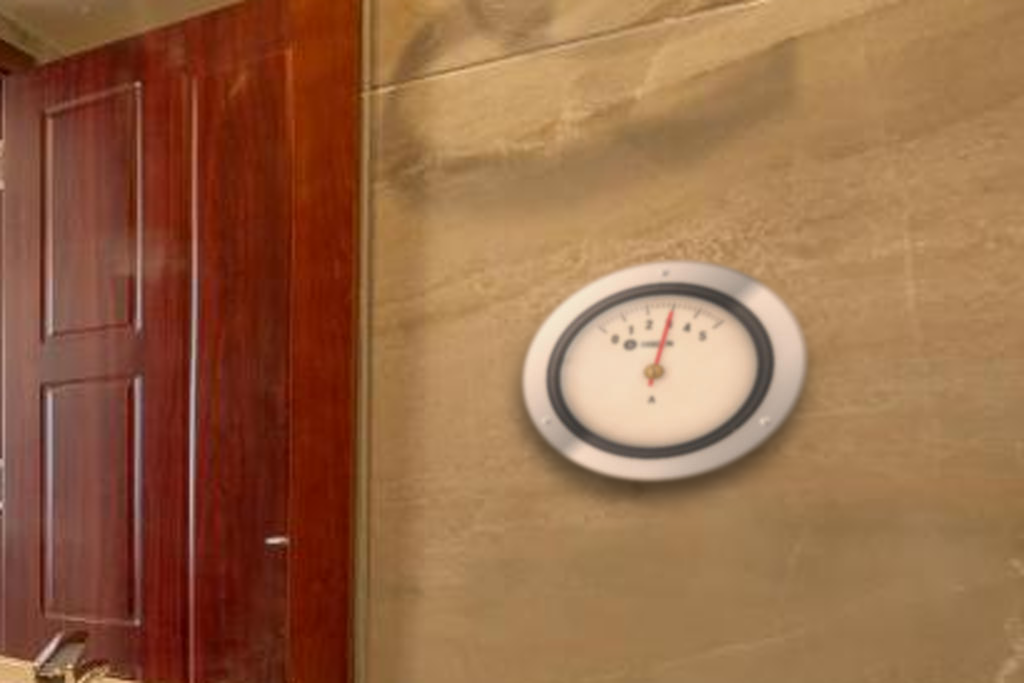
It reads 3 A
